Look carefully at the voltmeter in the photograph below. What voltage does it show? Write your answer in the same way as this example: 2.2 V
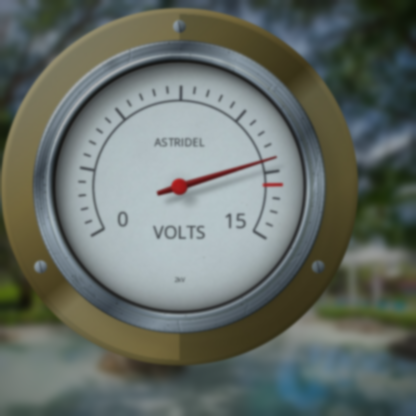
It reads 12 V
